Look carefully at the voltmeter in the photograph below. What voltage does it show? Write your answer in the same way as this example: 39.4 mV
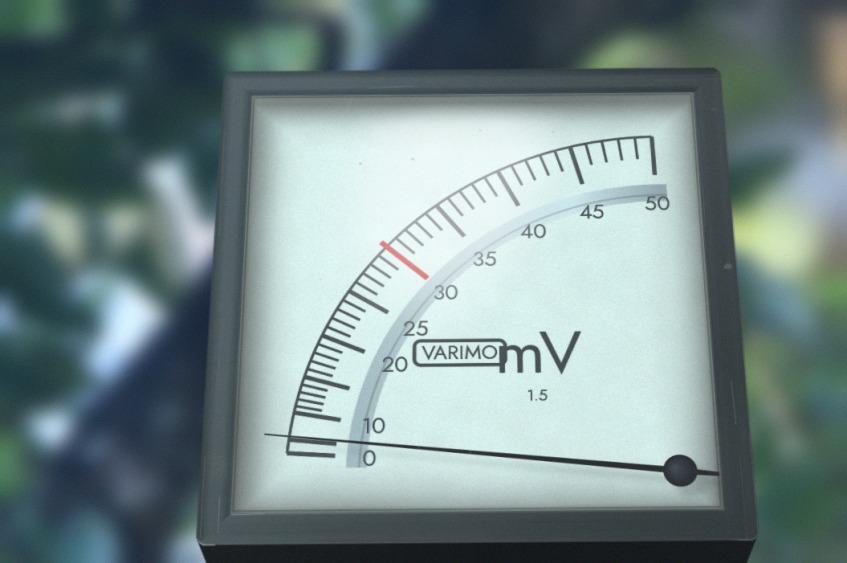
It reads 5 mV
